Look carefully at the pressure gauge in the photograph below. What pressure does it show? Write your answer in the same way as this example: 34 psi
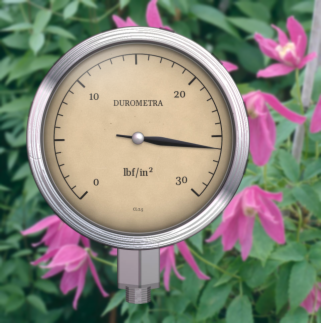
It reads 26 psi
